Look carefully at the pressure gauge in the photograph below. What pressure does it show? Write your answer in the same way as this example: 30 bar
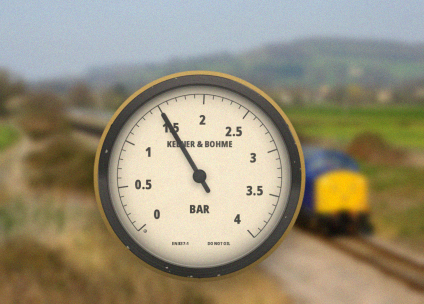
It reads 1.5 bar
